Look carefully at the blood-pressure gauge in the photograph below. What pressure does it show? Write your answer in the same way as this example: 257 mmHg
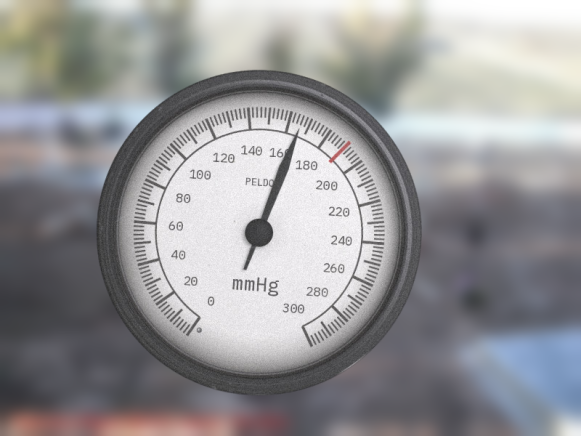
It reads 166 mmHg
